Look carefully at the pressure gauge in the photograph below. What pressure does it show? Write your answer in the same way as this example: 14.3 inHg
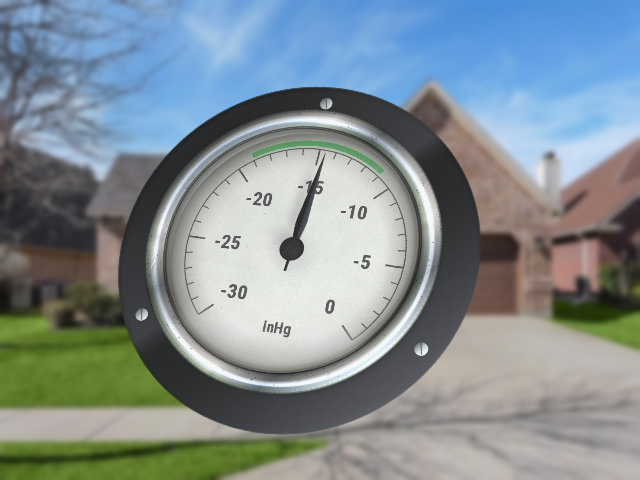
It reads -14.5 inHg
